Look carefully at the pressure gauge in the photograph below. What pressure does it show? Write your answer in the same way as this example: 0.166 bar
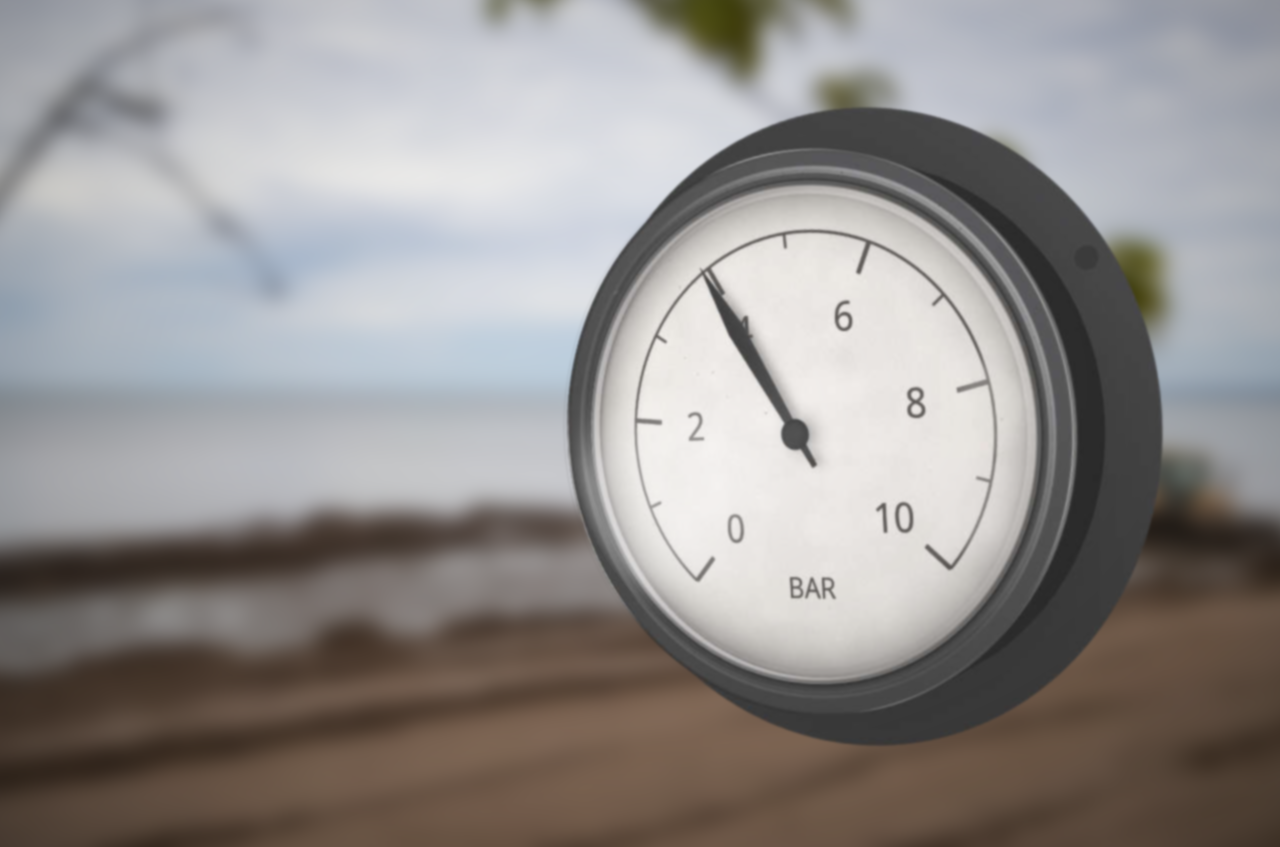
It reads 4 bar
